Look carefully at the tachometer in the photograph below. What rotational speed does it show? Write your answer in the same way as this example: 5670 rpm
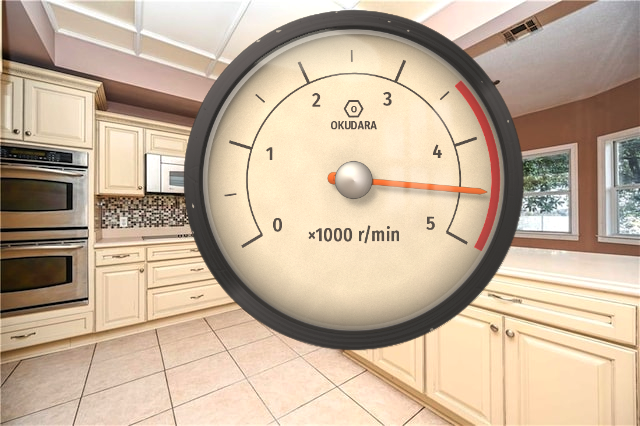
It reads 4500 rpm
